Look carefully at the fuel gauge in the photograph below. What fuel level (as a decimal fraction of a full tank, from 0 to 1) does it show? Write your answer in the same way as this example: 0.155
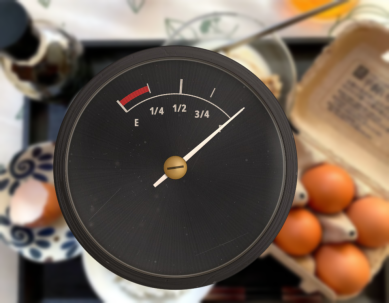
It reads 1
